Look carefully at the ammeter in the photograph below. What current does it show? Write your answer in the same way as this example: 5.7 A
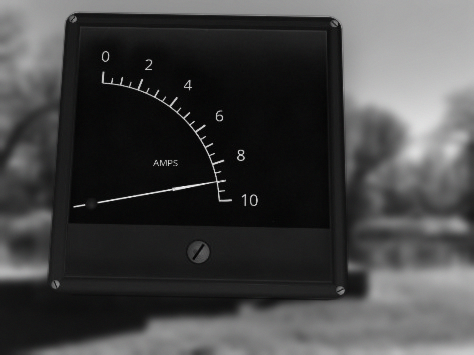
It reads 9 A
